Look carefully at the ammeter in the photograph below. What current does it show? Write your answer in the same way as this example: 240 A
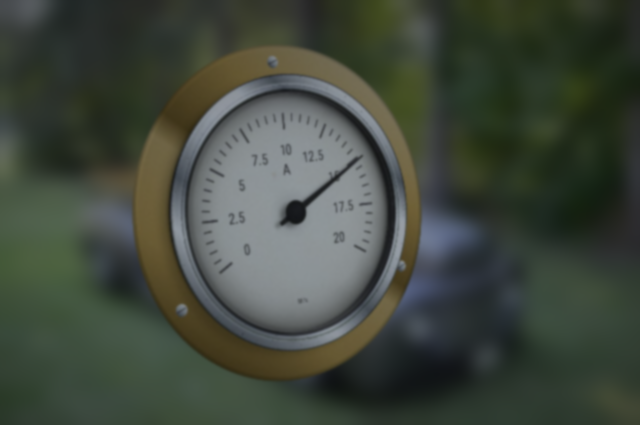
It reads 15 A
